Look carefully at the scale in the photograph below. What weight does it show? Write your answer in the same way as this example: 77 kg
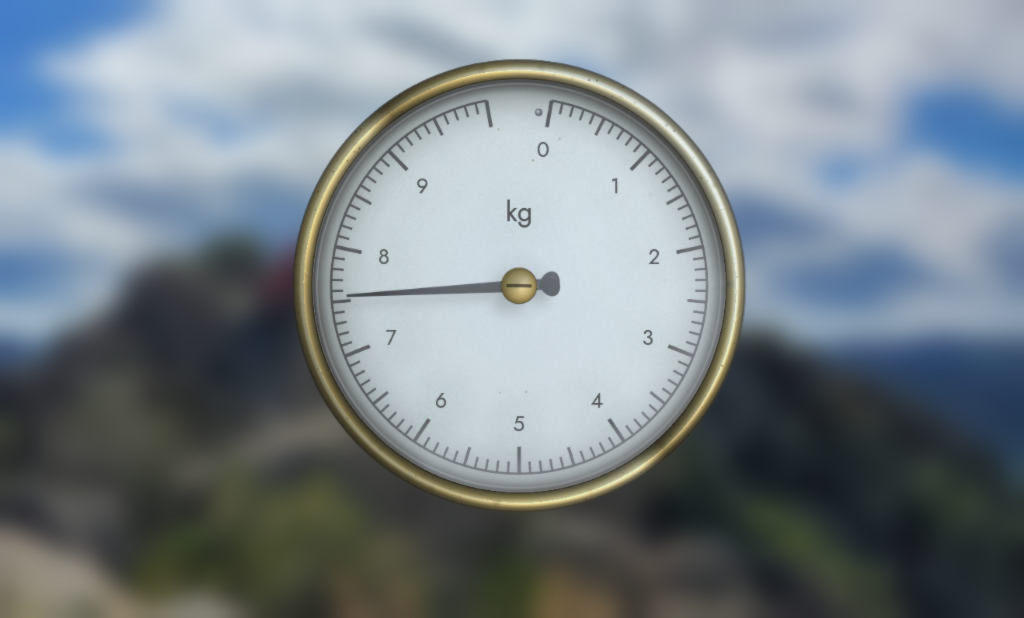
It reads 7.55 kg
